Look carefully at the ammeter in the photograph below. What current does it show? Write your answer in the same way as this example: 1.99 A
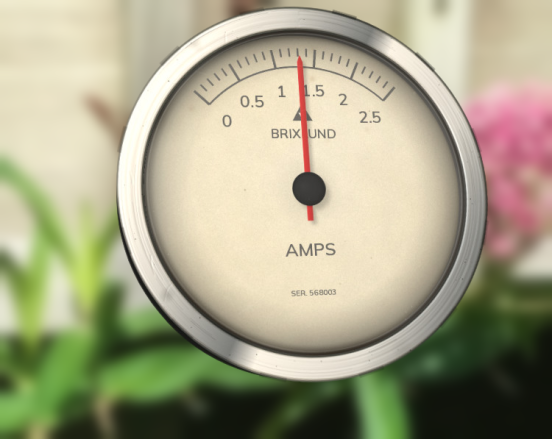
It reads 1.3 A
